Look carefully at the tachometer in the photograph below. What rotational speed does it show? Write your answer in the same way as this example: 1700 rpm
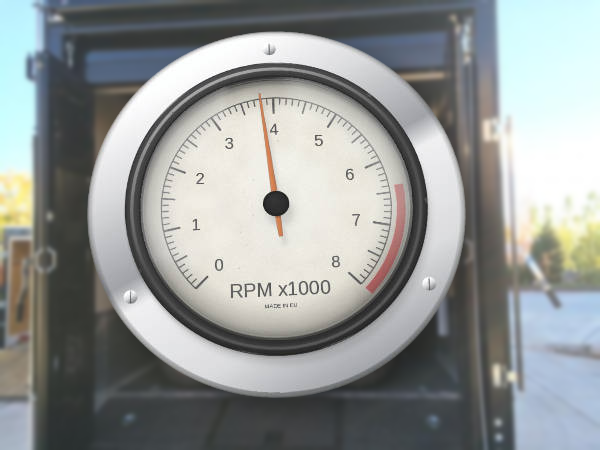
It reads 3800 rpm
